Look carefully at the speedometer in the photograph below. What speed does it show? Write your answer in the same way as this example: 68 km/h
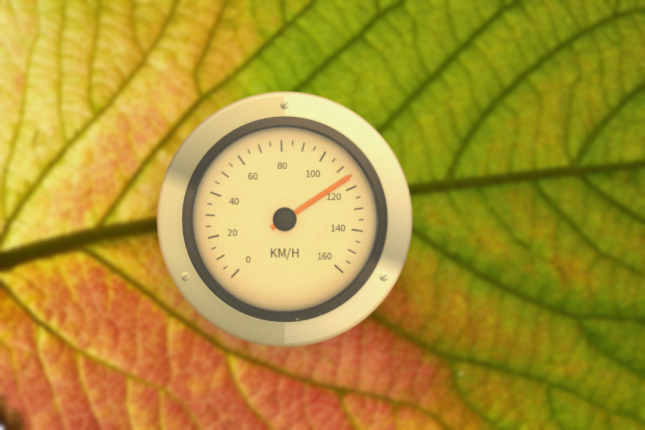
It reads 115 km/h
